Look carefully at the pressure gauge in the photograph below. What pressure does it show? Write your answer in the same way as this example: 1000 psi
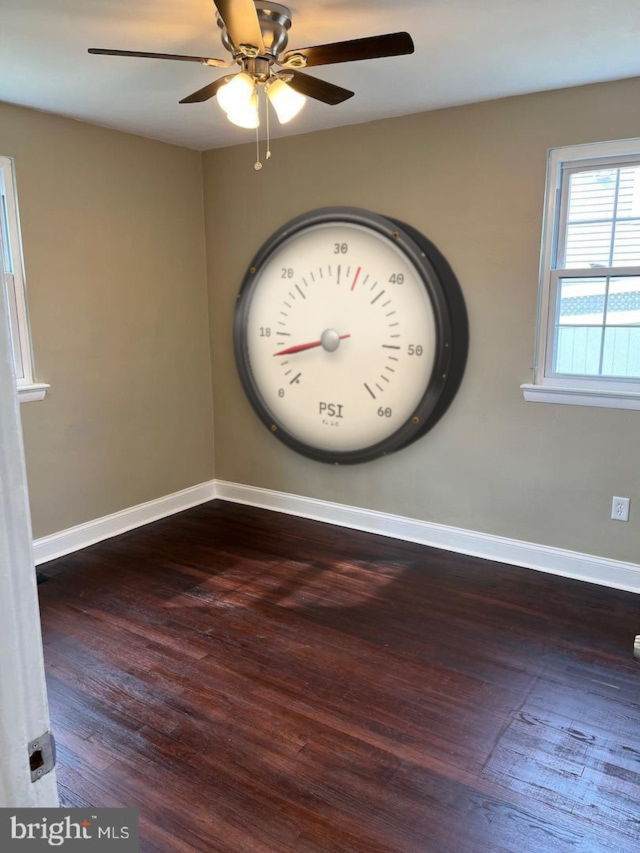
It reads 6 psi
